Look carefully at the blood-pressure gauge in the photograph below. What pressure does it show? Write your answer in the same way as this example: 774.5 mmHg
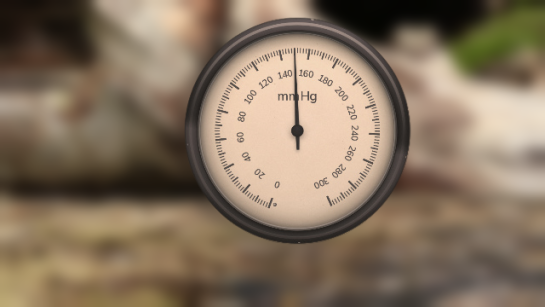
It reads 150 mmHg
